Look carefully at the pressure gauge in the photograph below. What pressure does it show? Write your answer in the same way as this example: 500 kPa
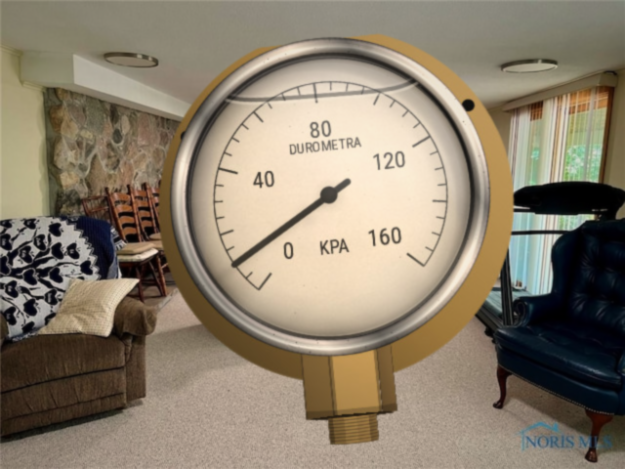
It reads 10 kPa
